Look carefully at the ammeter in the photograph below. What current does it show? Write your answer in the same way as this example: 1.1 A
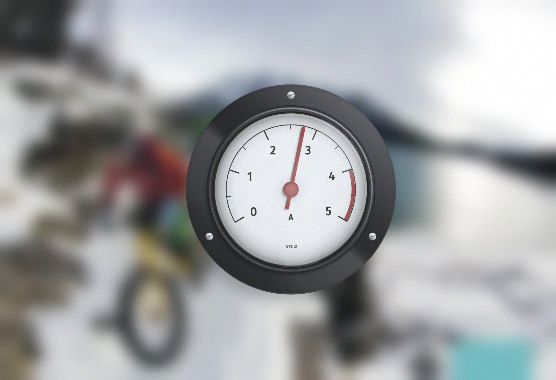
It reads 2.75 A
